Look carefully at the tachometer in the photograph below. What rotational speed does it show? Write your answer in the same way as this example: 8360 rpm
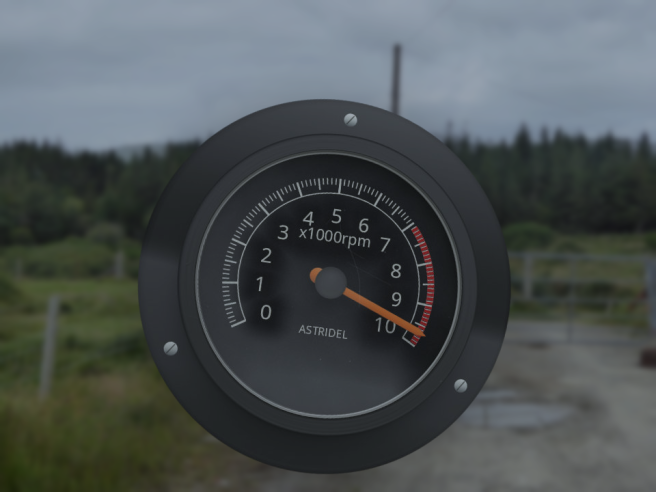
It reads 9700 rpm
